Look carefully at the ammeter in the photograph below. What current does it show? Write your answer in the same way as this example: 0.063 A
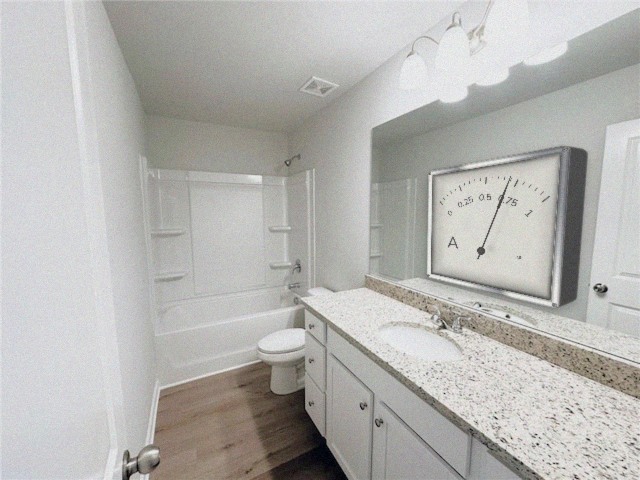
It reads 0.7 A
